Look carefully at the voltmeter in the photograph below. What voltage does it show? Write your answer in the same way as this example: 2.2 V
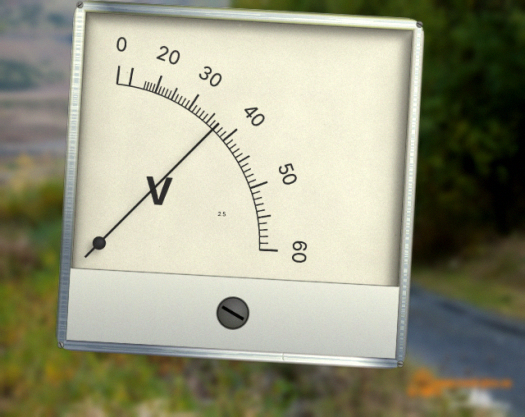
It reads 37 V
